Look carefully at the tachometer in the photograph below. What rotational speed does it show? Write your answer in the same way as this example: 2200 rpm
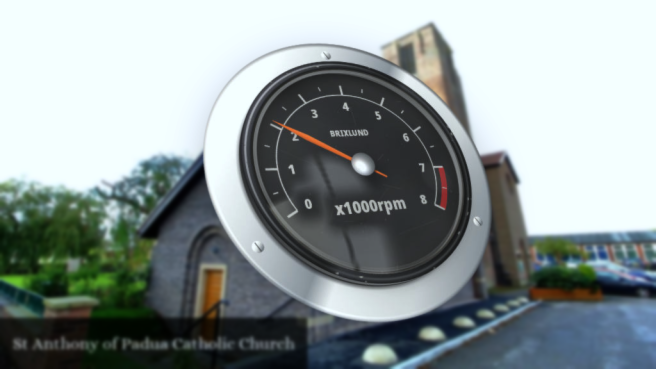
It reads 2000 rpm
